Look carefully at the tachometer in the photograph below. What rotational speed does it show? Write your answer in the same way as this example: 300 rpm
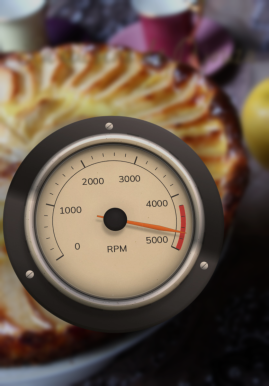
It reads 4700 rpm
